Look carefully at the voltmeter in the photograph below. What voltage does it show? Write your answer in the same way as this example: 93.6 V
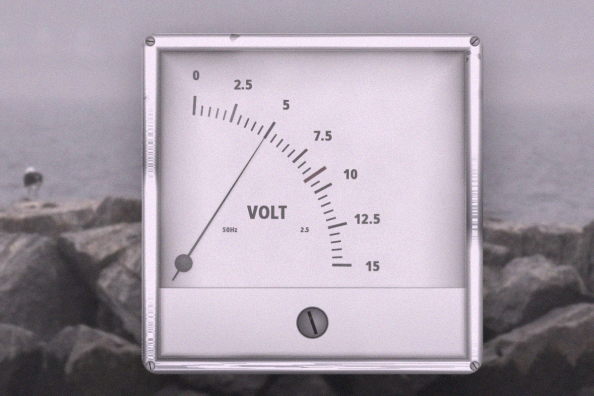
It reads 5 V
